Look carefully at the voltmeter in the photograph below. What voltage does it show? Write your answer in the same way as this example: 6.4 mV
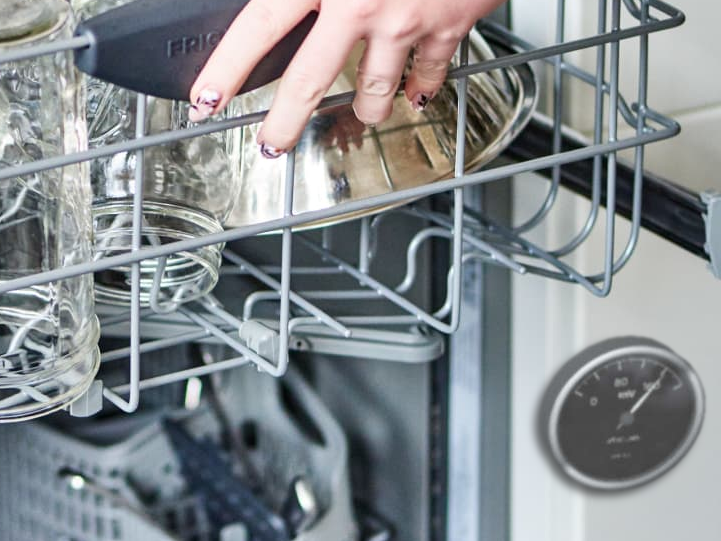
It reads 160 mV
